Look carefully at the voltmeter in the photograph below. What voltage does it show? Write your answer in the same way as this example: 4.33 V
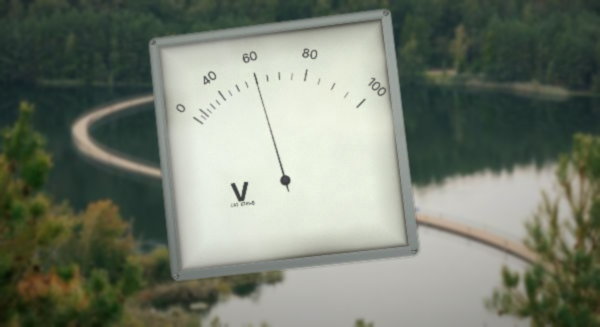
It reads 60 V
